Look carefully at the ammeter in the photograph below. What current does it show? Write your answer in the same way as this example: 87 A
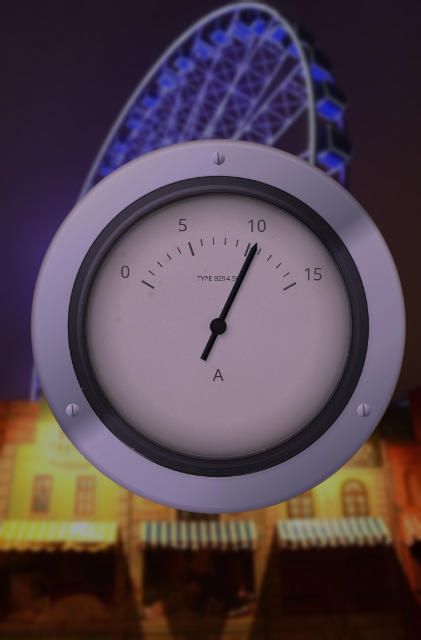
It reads 10.5 A
